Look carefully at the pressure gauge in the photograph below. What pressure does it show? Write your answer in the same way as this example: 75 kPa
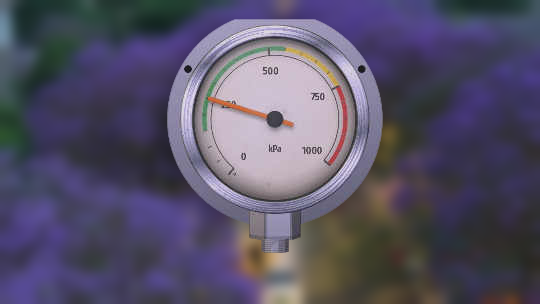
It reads 250 kPa
